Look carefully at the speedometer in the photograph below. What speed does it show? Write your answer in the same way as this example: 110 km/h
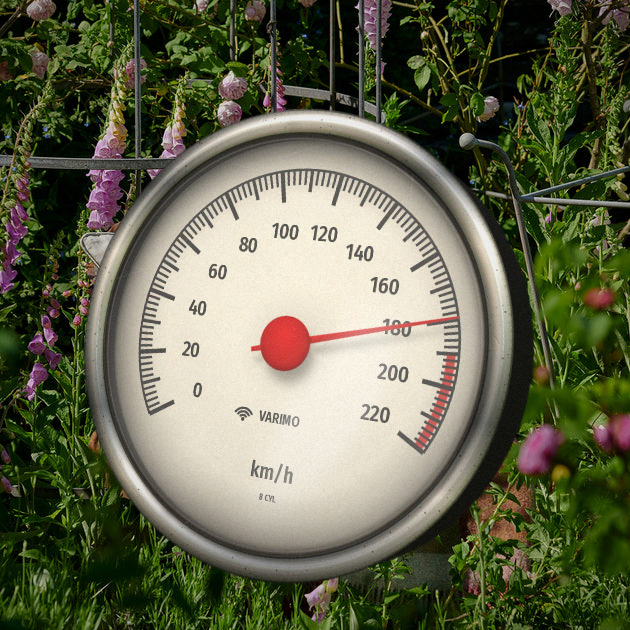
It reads 180 km/h
